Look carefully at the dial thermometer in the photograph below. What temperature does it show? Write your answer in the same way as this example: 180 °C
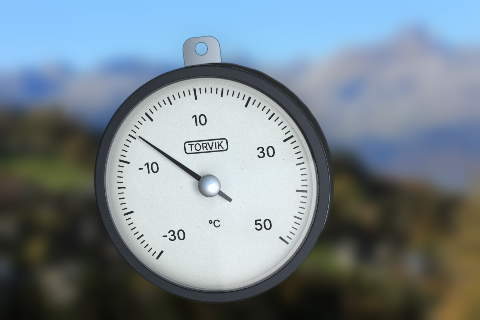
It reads -4 °C
